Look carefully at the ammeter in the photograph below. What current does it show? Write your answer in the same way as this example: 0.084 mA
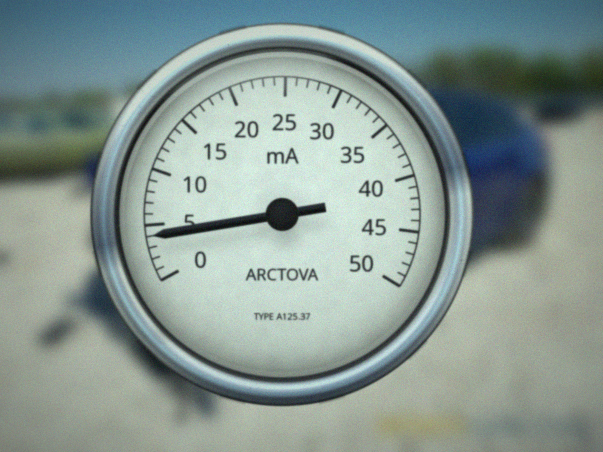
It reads 4 mA
